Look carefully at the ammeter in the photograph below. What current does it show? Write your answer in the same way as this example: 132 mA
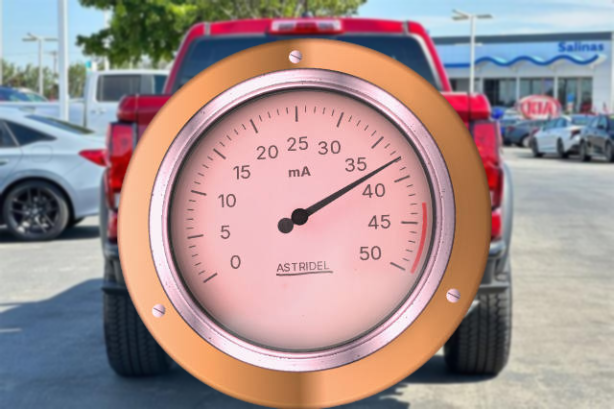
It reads 38 mA
